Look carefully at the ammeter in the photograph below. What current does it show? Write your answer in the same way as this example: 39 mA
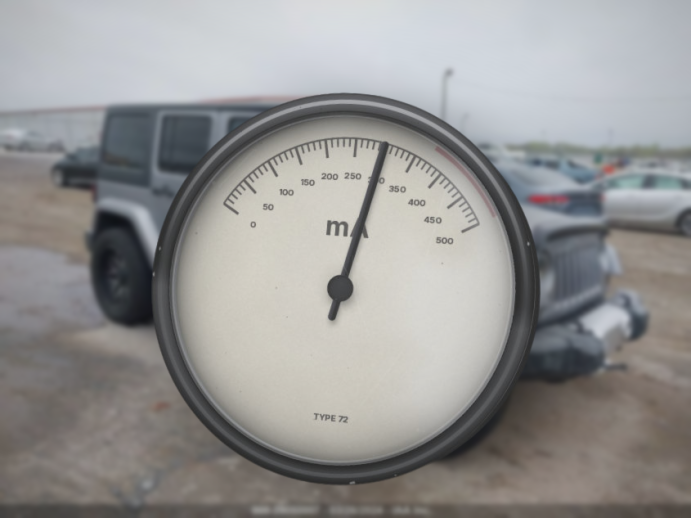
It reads 300 mA
